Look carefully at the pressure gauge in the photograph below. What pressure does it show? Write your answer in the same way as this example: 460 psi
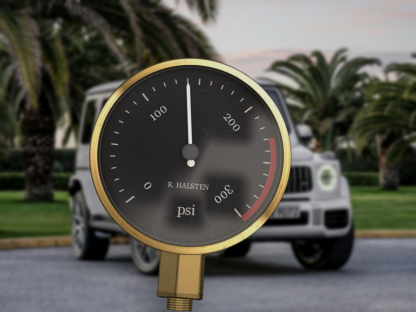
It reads 140 psi
